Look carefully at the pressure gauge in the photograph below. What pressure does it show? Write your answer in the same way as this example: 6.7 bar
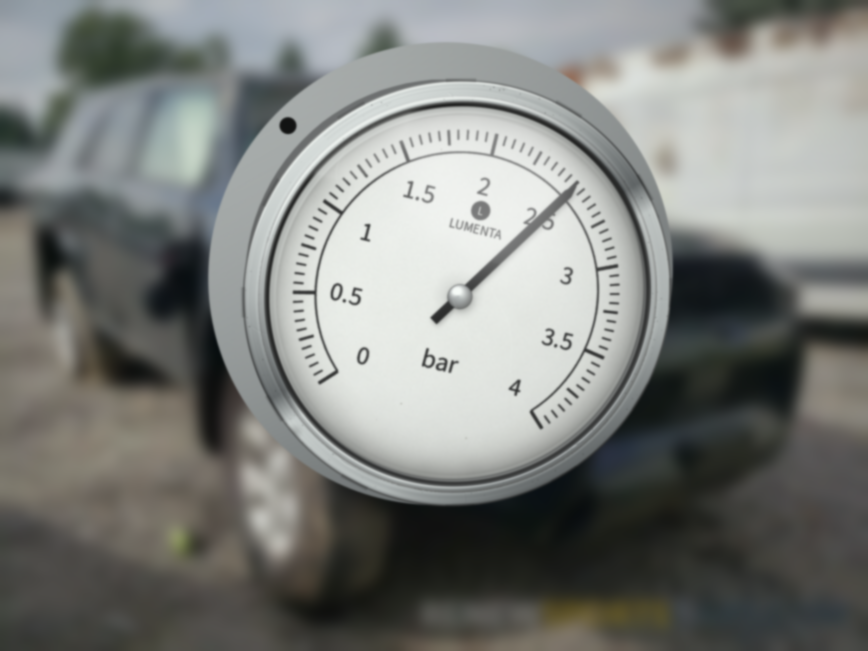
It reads 2.5 bar
